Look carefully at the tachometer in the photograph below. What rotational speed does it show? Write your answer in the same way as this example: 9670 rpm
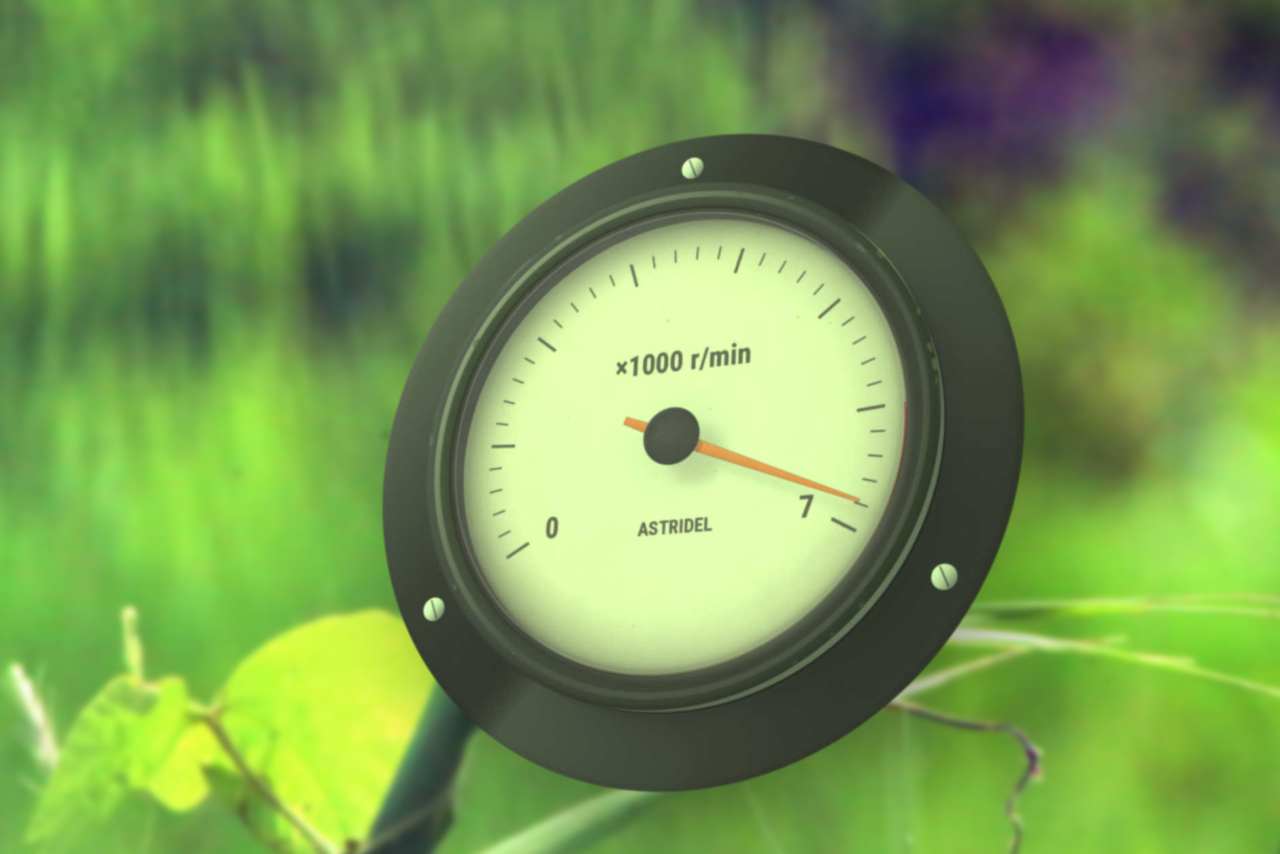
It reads 6800 rpm
